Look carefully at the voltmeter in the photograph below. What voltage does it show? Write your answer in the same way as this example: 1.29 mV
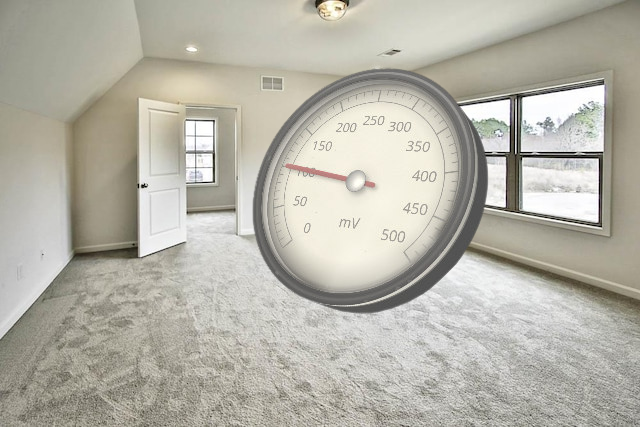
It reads 100 mV
